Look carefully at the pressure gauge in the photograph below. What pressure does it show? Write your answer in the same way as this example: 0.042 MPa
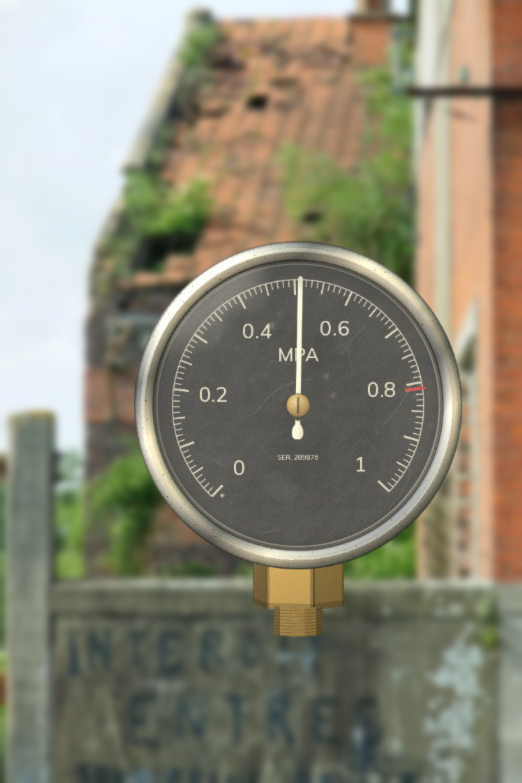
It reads 0.51 MPa
